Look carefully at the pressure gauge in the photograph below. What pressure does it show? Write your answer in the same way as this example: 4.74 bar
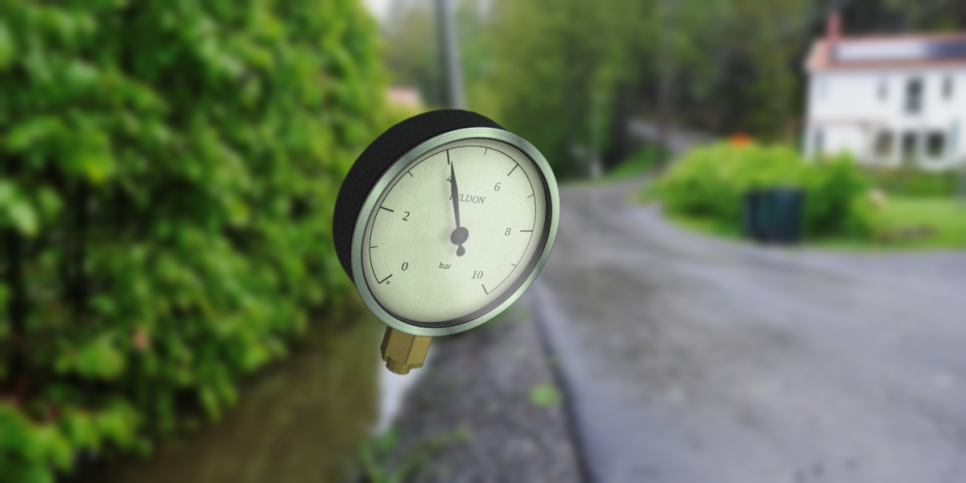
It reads 4 bar
